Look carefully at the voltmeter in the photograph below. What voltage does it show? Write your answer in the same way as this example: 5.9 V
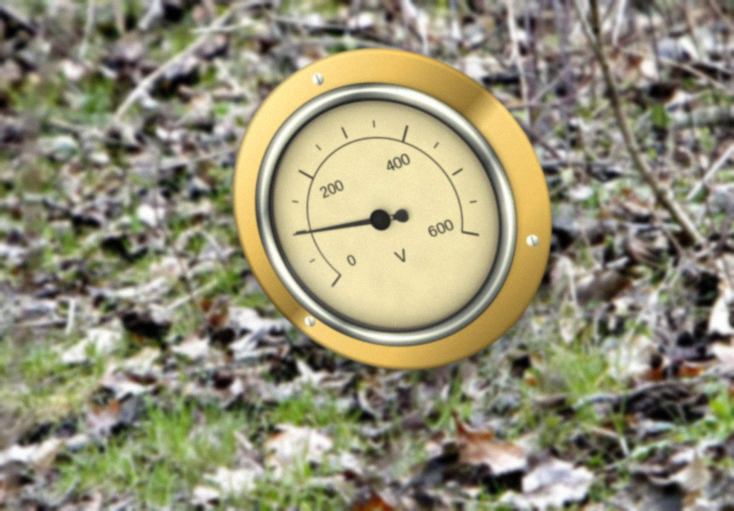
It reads 100 V
